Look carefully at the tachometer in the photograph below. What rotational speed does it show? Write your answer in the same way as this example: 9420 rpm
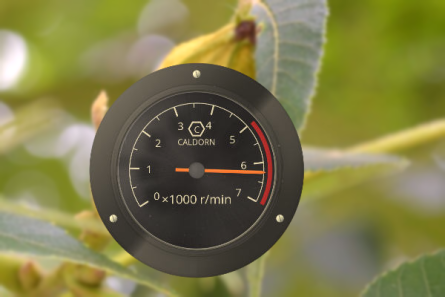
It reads 6250 rpm
